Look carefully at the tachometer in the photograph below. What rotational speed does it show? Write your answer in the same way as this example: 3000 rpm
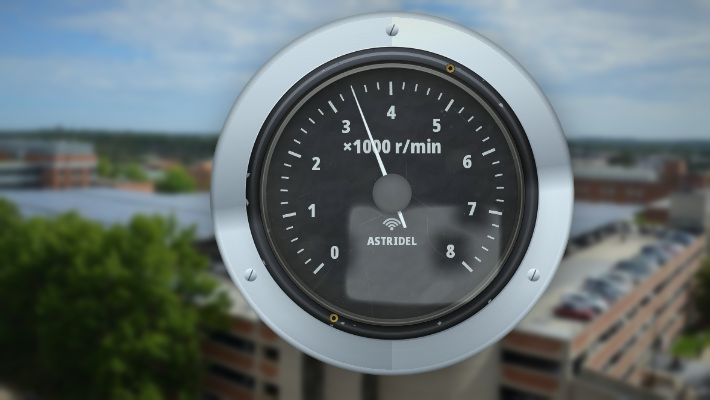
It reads 3400 rpm
